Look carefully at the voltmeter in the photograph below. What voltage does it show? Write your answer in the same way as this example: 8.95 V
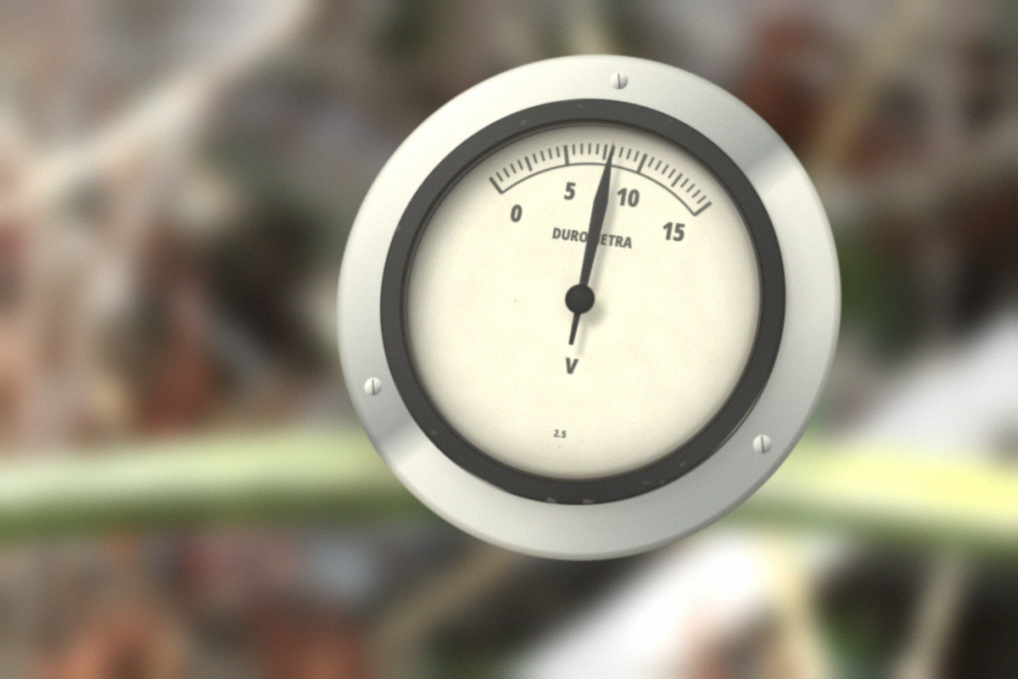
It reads 8 V
